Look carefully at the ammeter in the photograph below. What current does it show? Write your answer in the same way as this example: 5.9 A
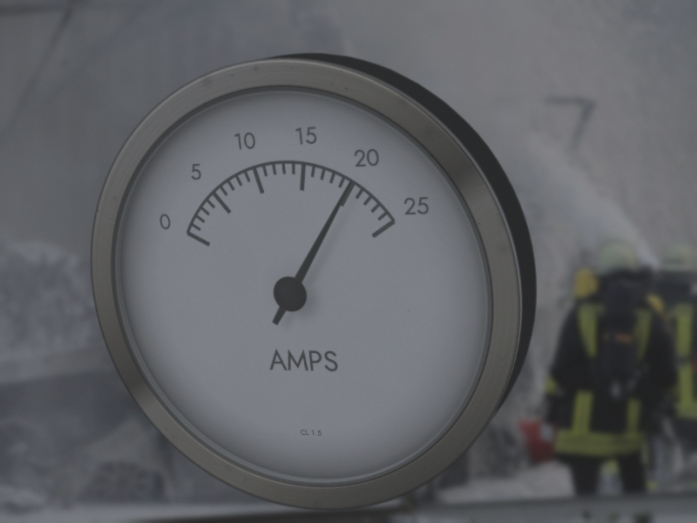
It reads 20 A
